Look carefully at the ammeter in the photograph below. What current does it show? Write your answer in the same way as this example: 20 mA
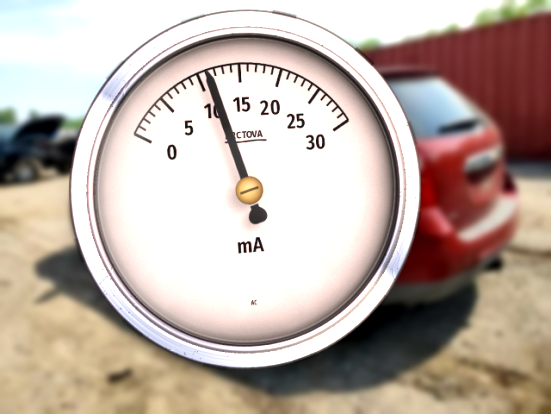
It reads 11 mA
